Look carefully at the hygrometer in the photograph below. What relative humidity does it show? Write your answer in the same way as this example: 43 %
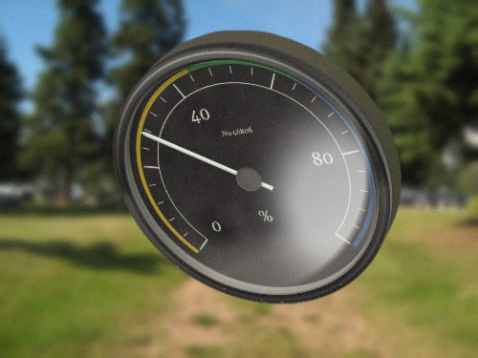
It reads 28 %
